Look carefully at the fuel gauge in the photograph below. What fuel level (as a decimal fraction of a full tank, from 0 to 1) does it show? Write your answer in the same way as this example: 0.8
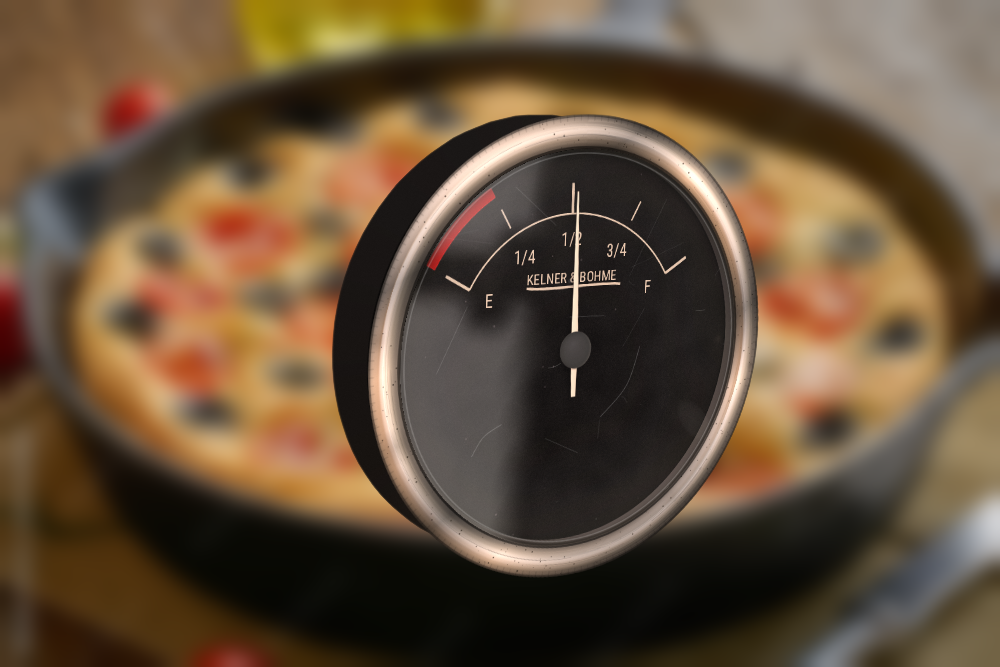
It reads 0.5
